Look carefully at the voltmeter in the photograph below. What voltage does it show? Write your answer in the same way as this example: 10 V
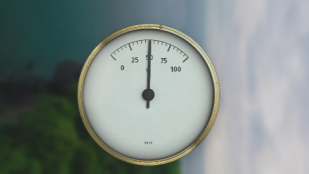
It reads 50 V
